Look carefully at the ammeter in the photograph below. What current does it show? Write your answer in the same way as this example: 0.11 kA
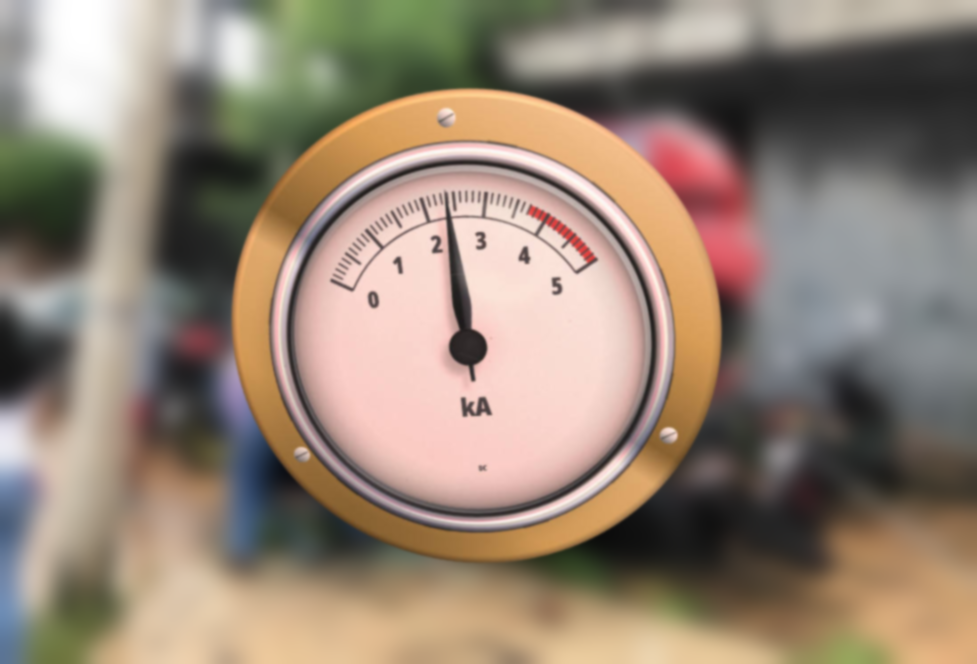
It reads 2.4 kA
